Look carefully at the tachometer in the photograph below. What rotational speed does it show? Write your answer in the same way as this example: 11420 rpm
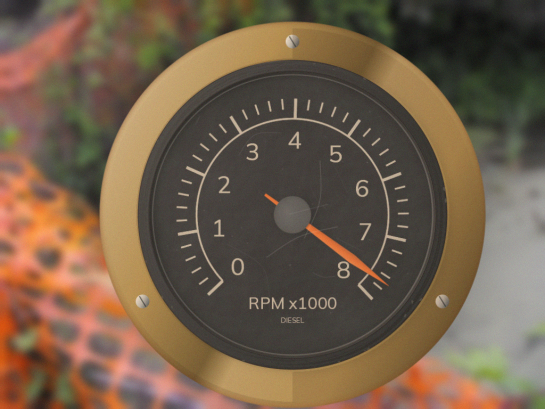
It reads 7700 rpm
